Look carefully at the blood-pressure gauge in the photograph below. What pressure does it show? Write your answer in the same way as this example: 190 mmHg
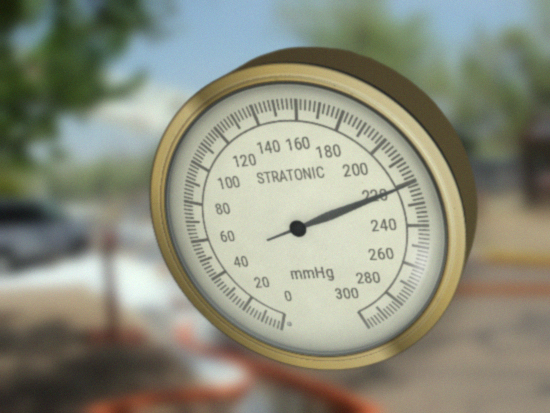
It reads 220 mmHg
